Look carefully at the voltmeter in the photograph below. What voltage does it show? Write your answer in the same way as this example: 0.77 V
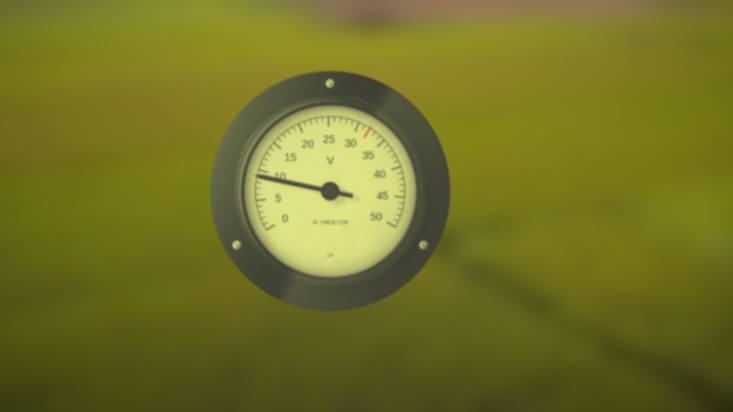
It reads 9 V
